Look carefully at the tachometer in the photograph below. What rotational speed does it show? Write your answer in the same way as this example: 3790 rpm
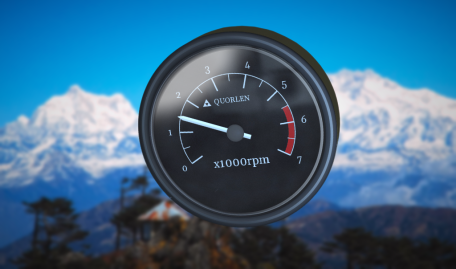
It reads 1500 rpm
